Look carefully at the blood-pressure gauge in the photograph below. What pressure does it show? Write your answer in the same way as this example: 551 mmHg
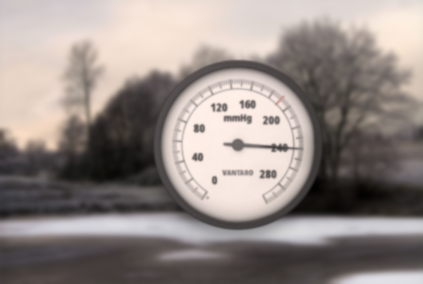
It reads 240 mmHg
